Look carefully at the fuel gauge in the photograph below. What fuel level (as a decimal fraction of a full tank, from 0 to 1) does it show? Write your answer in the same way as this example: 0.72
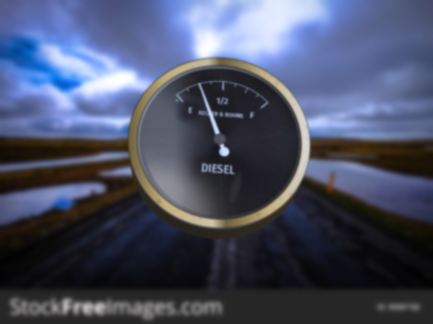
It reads 0.25
